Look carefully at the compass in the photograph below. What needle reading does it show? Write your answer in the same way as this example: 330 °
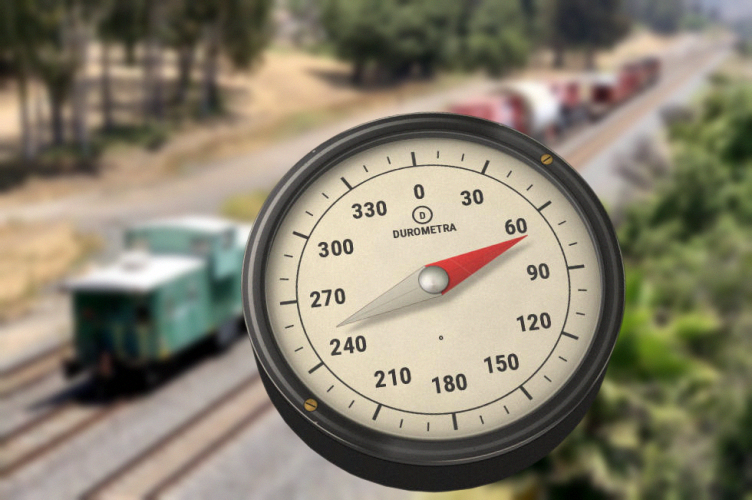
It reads 70 °
